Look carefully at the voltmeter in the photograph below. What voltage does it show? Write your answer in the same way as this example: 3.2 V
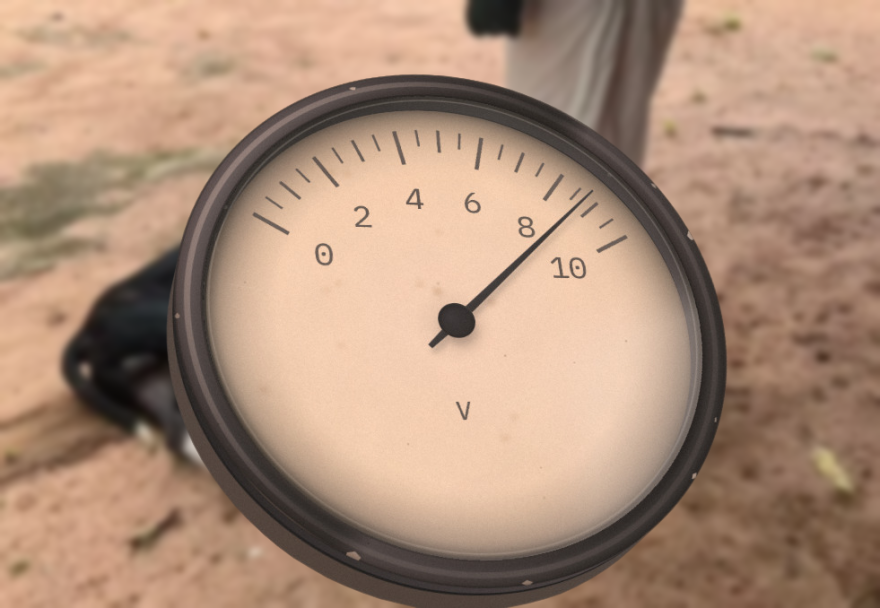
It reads 8.75 V
